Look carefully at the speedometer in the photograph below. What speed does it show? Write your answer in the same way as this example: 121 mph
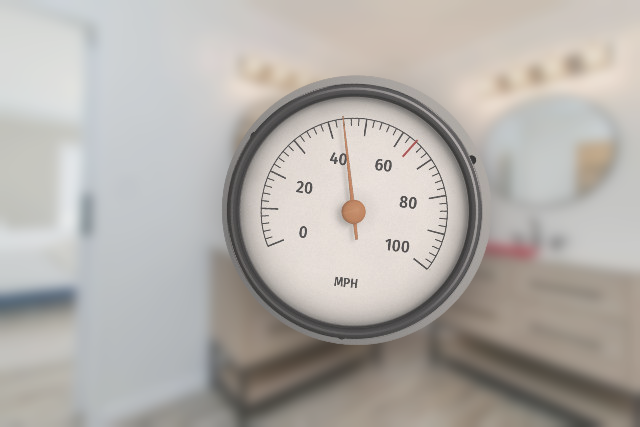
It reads 44 mph
